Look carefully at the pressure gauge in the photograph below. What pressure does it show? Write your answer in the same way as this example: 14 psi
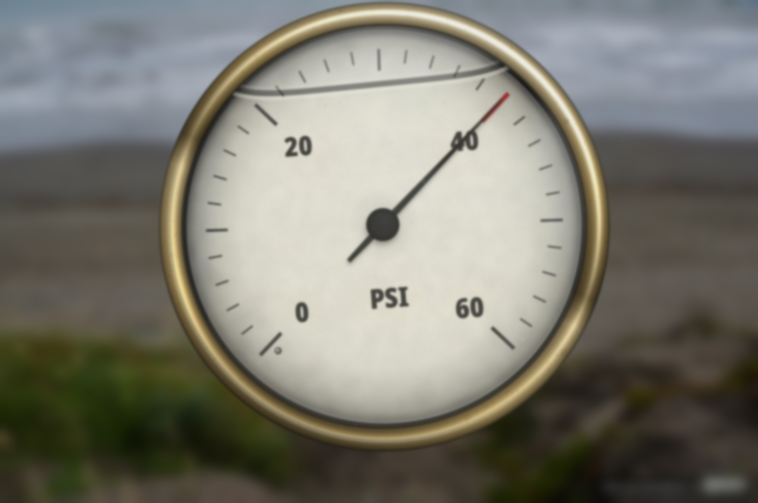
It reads 40 psi
